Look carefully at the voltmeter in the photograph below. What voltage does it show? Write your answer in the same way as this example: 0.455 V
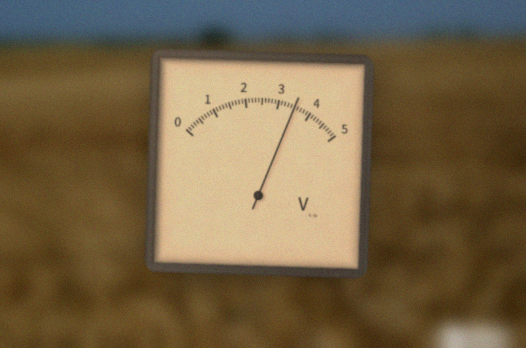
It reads 3.5 V
